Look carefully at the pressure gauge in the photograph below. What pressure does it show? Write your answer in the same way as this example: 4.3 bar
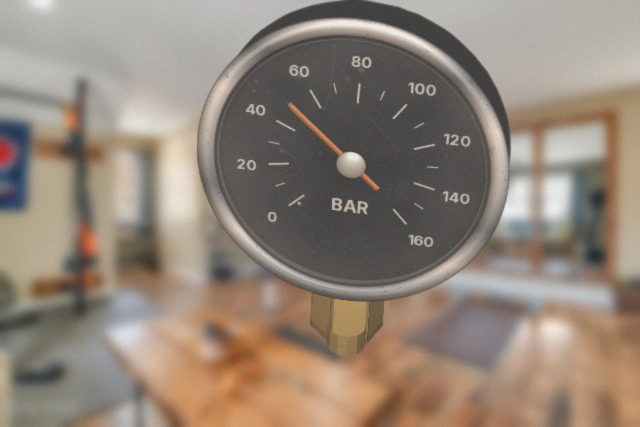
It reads 50 bar
